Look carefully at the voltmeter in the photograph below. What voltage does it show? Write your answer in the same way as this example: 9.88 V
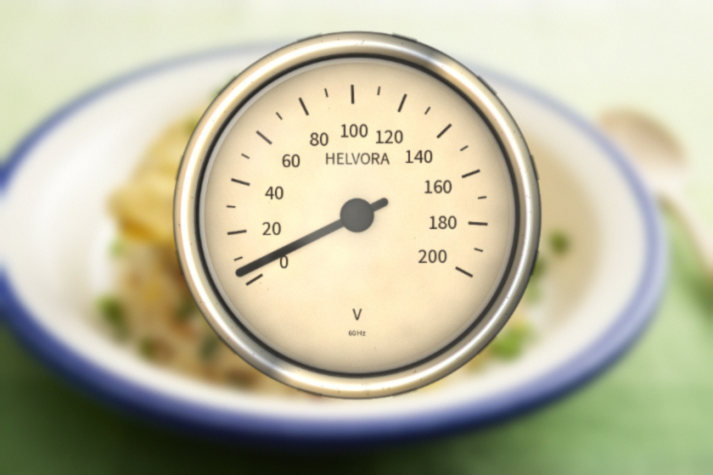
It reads 5 V
